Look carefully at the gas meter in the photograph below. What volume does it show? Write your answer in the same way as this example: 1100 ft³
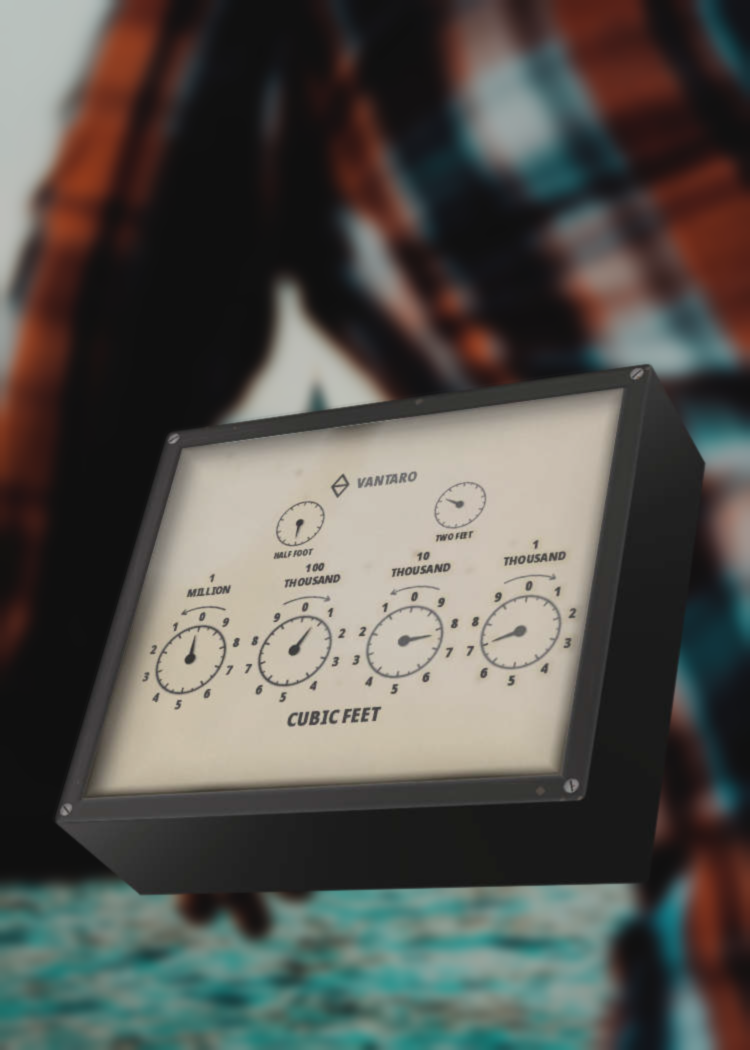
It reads 7700 ft³
